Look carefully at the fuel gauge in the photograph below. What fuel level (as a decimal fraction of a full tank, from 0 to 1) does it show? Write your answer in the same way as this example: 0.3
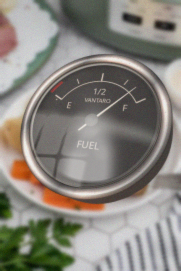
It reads 0.875
